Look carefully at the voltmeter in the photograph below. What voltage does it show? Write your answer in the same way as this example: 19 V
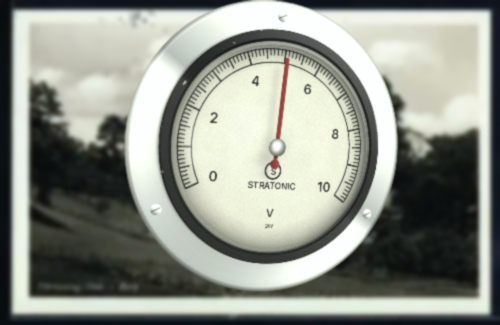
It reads 5 V
